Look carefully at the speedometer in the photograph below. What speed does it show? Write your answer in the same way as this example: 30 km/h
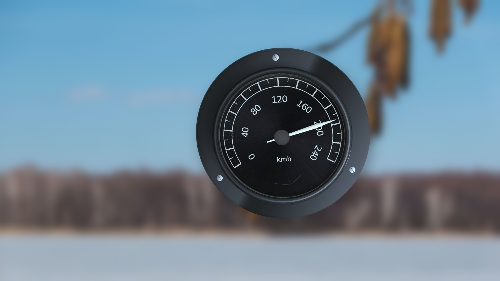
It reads 195 km/h
